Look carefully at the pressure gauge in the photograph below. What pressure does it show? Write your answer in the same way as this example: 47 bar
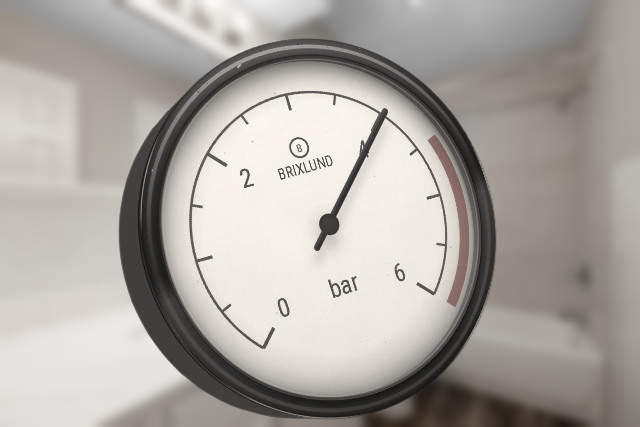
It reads 4 bar
